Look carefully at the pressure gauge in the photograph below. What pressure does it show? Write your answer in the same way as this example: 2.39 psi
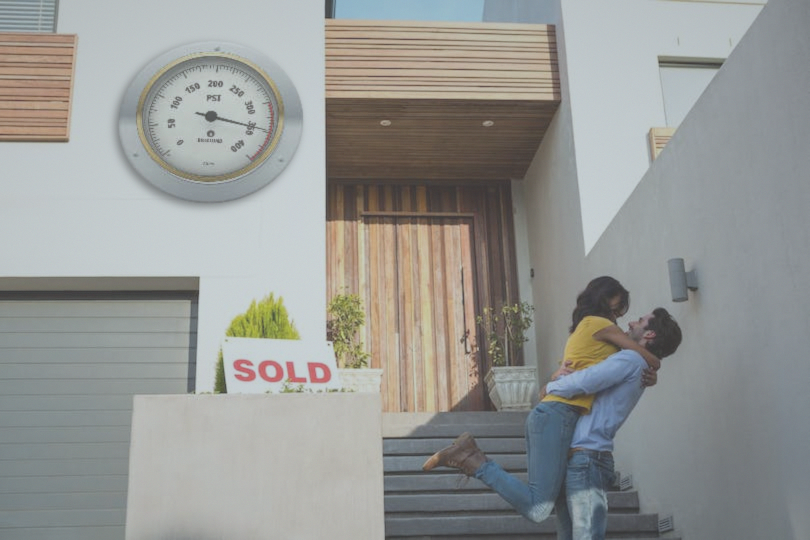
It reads 350 psi
